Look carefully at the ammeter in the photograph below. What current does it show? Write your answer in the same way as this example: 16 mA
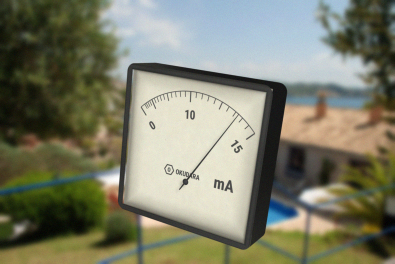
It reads 13.75 mA
